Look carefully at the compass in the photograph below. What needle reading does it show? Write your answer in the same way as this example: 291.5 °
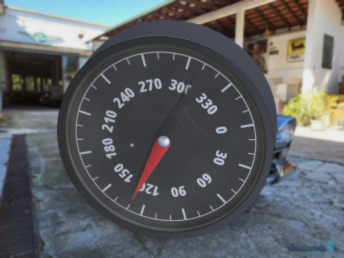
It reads 130 °
